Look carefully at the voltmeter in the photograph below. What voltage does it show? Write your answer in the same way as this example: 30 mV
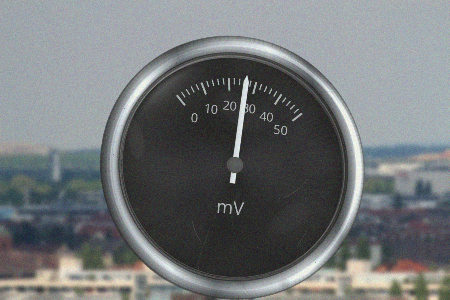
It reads 26 mV
